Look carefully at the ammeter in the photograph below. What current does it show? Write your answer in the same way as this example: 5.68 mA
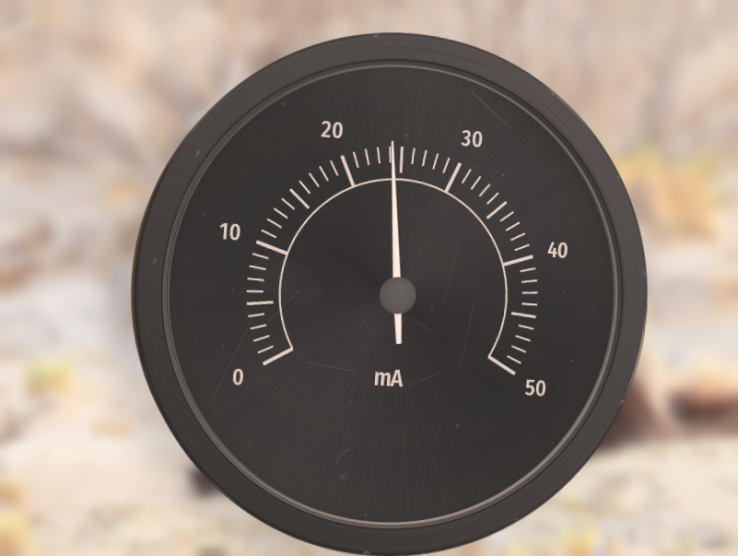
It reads 24 mA
